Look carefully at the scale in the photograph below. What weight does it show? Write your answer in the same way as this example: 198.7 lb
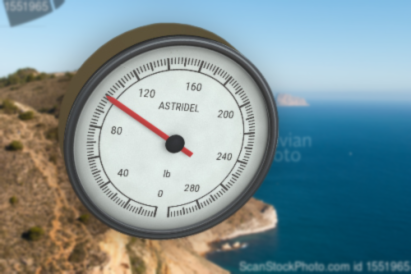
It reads 100 lb
